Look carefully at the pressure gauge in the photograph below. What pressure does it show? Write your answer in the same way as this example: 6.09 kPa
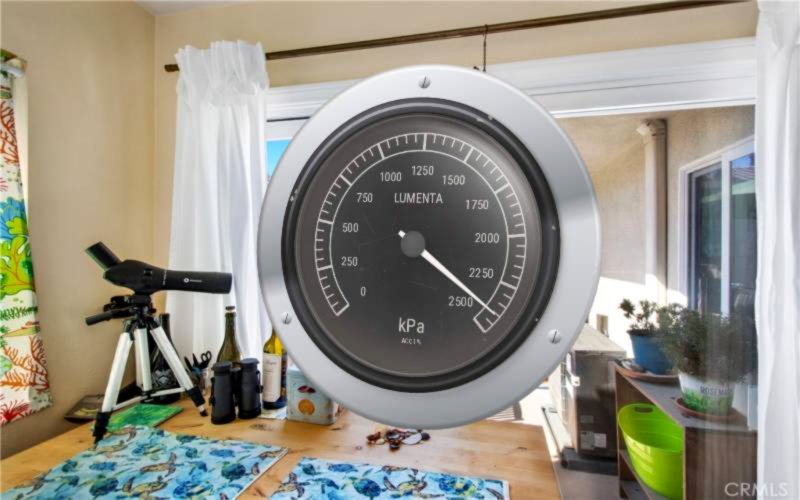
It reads 2400 kPa
